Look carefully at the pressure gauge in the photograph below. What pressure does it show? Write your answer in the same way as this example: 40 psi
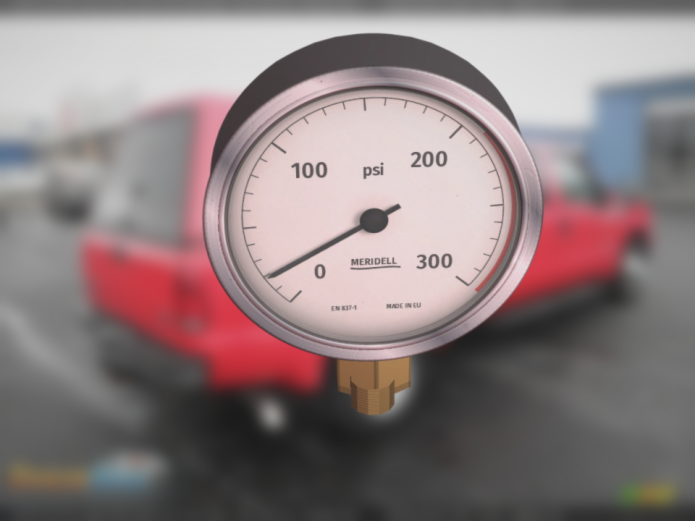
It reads 20 psi
